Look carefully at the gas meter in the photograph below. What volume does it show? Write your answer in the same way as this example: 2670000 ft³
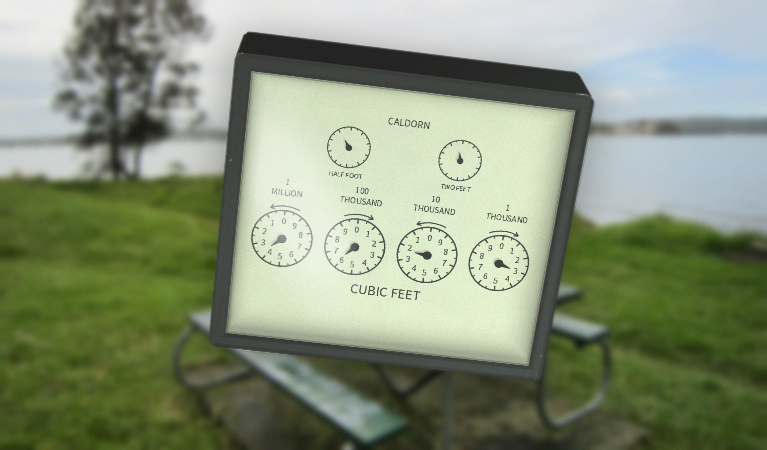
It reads 362300 ft³
